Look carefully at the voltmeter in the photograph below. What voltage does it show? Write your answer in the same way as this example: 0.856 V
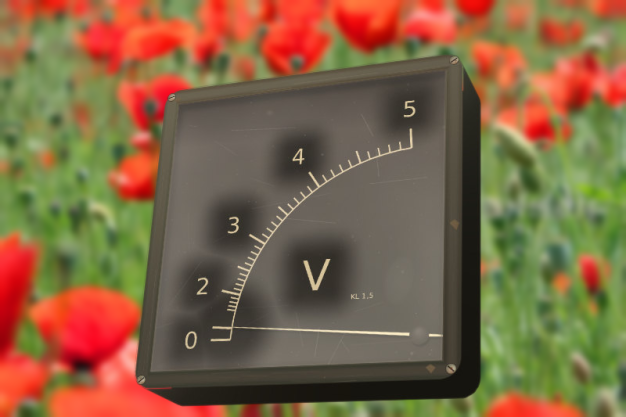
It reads 1 V
